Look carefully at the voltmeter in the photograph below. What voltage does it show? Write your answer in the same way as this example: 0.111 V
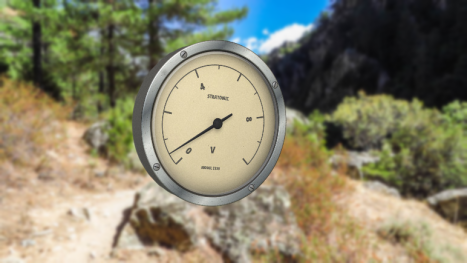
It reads 0.5 V
